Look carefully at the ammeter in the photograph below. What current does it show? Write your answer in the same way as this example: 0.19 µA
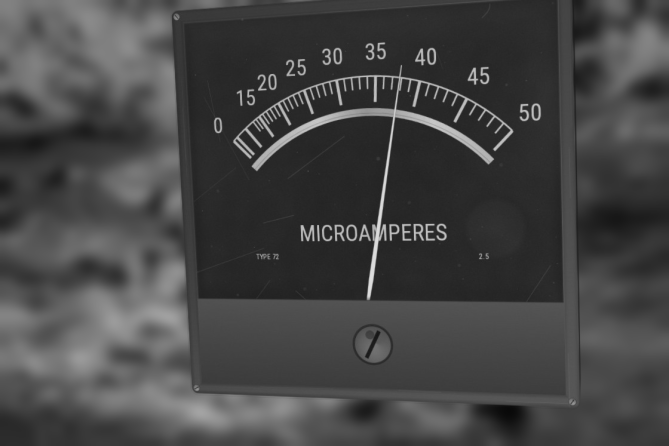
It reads 38 µA
